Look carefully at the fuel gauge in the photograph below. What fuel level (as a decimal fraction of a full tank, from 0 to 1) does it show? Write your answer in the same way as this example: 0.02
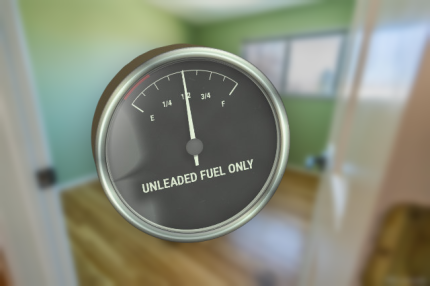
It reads 0.5
